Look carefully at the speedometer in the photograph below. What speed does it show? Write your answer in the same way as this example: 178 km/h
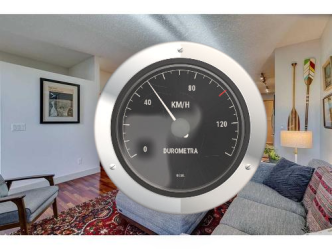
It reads 50 km/h
